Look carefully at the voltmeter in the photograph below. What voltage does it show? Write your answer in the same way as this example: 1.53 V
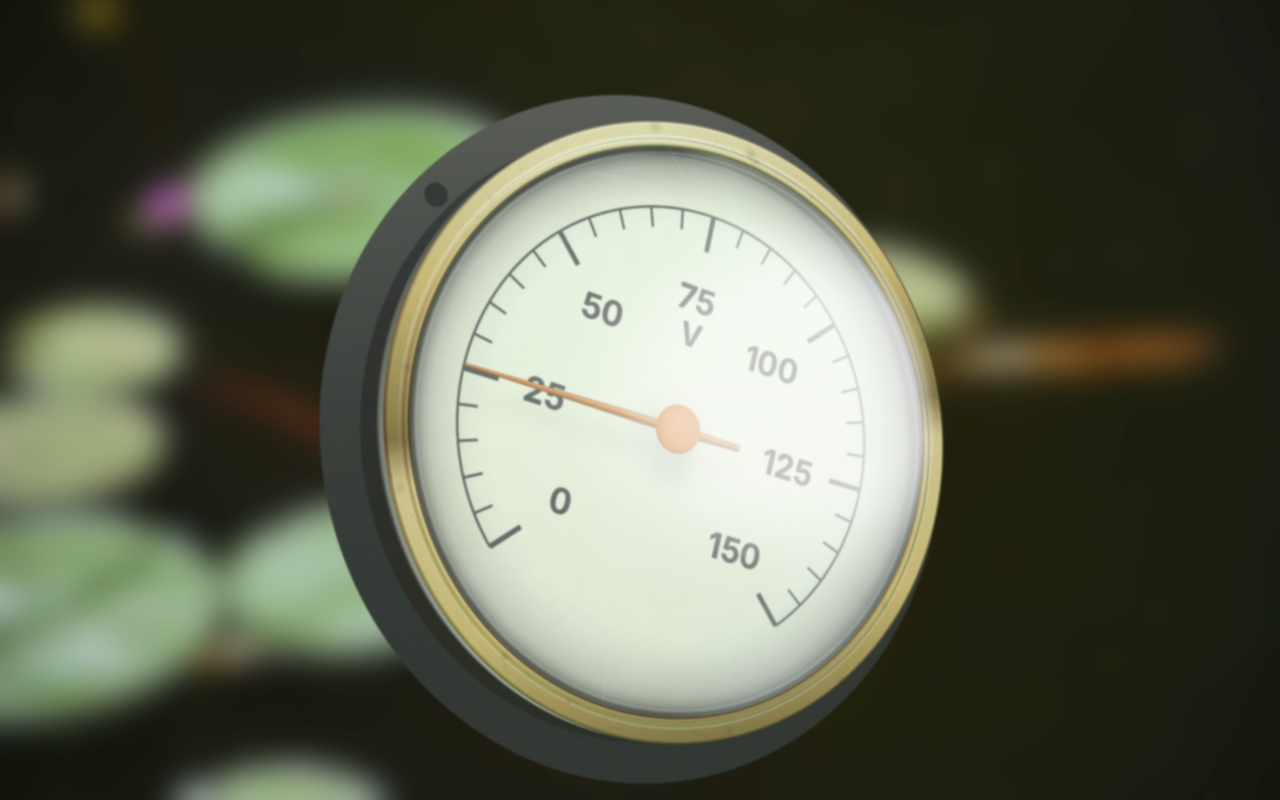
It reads 25 V
